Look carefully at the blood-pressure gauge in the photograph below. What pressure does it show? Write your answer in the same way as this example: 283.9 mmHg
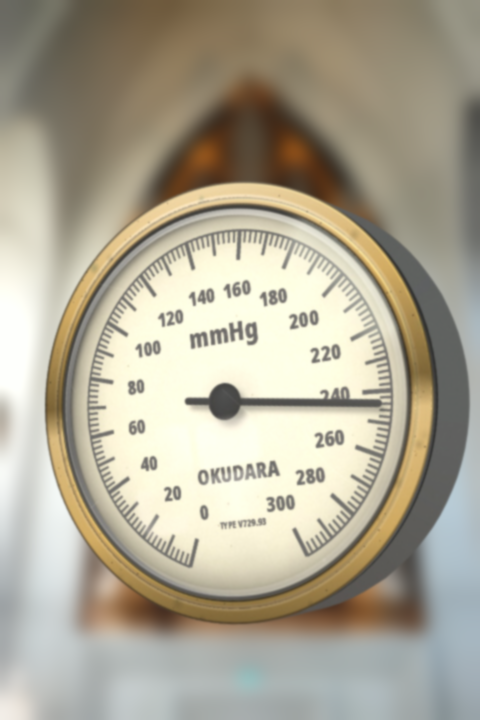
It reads 244 mmHg
